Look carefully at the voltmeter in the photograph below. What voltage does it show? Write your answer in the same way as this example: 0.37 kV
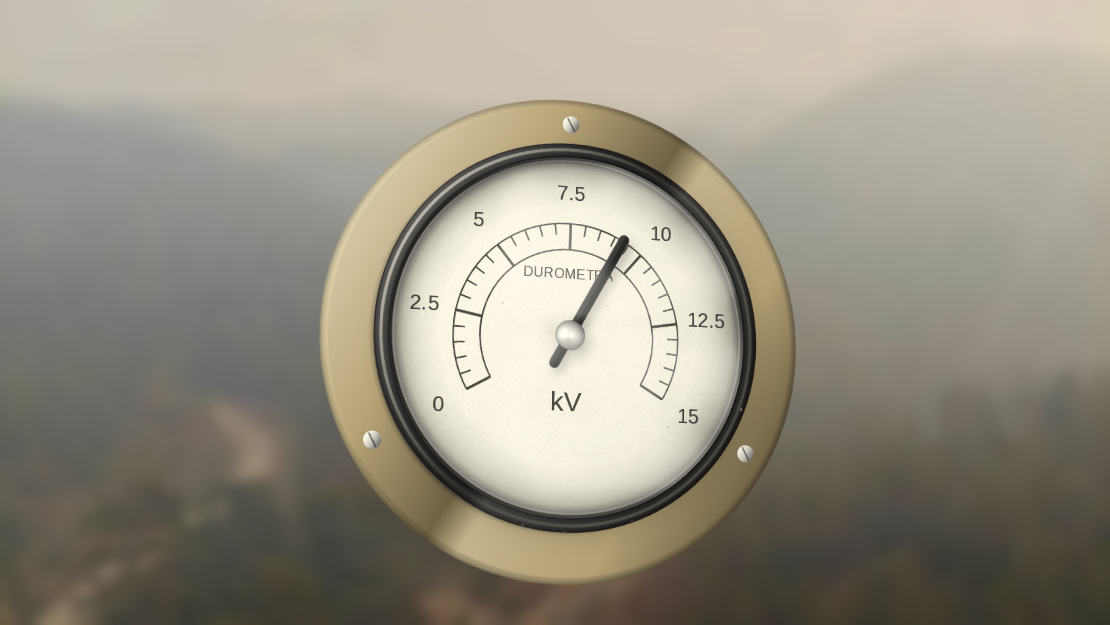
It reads 9.25 kV
